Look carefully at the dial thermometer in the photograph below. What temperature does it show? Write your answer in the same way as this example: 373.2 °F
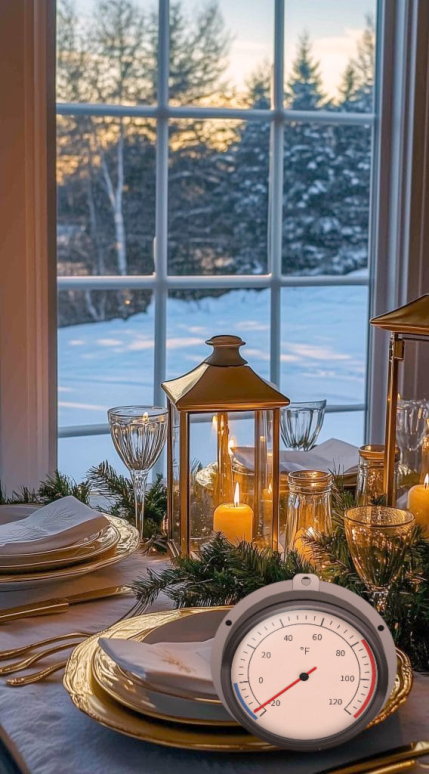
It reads -16 °F
